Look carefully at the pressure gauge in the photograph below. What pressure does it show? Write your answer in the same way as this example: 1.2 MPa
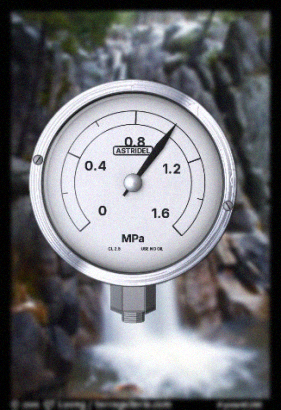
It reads 1 MPa
